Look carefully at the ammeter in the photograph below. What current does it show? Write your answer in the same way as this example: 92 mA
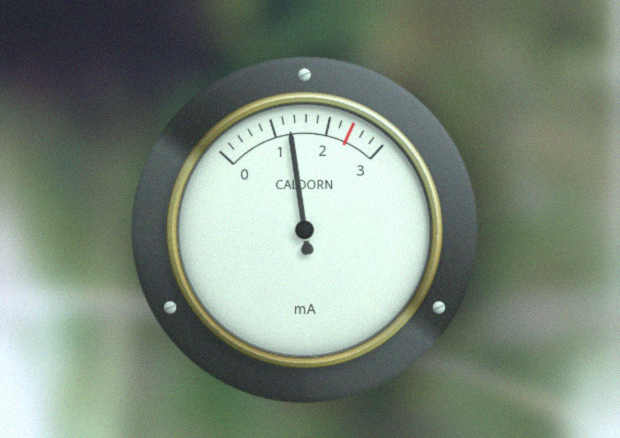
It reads 1.3 mA
